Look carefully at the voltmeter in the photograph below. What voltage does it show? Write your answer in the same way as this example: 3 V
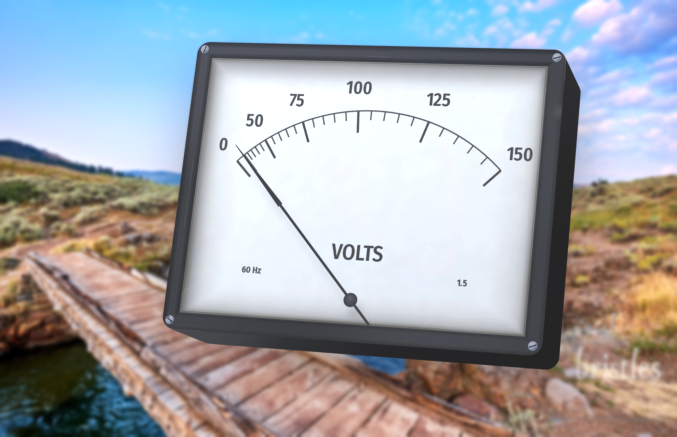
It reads 25 V
